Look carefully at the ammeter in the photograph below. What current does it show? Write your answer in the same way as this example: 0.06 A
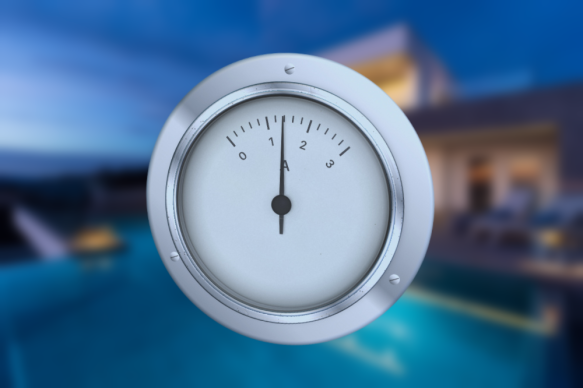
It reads 1.4 A
